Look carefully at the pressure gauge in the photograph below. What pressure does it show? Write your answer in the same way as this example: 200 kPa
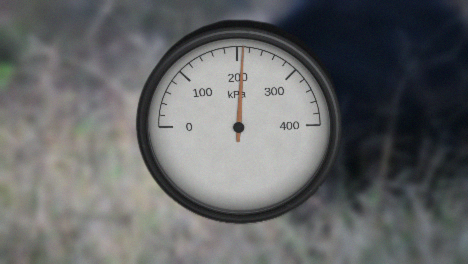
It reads 210 kPa
